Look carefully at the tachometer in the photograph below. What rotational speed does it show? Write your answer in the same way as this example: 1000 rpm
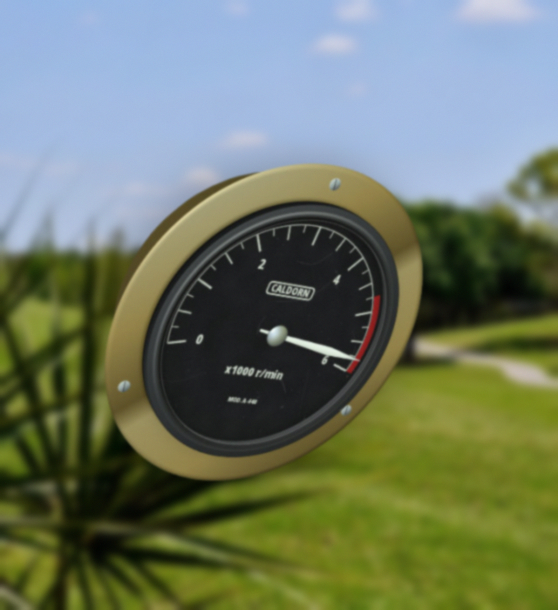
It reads 5750 rpm
